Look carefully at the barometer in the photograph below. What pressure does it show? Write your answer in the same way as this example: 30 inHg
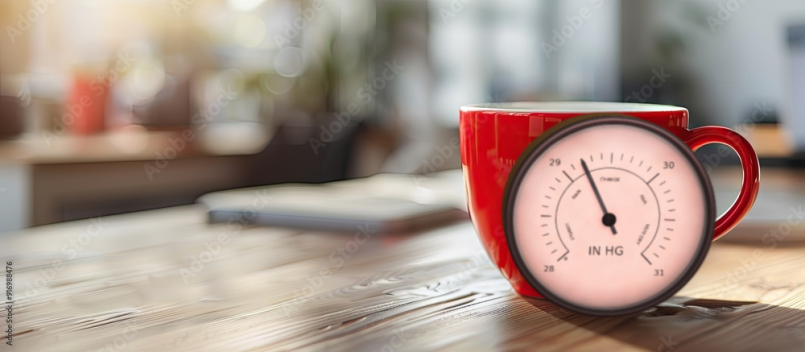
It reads 29.2 inHg
